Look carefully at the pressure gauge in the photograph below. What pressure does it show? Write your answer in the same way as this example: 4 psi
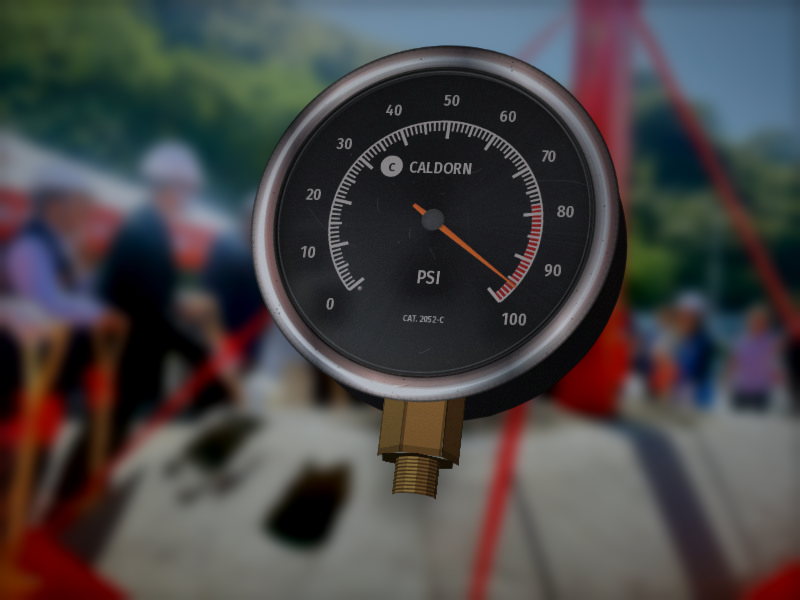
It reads 96 psi
